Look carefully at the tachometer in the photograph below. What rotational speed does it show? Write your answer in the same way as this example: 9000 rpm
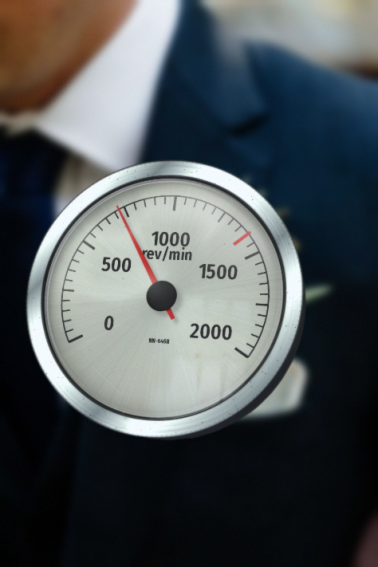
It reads 725 rpm
